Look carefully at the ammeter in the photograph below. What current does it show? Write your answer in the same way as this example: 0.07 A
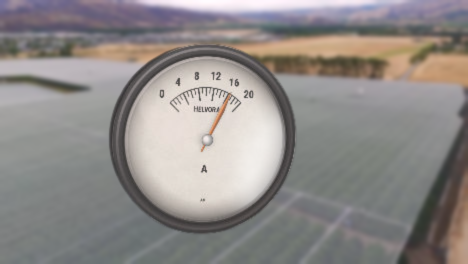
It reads 16 A
